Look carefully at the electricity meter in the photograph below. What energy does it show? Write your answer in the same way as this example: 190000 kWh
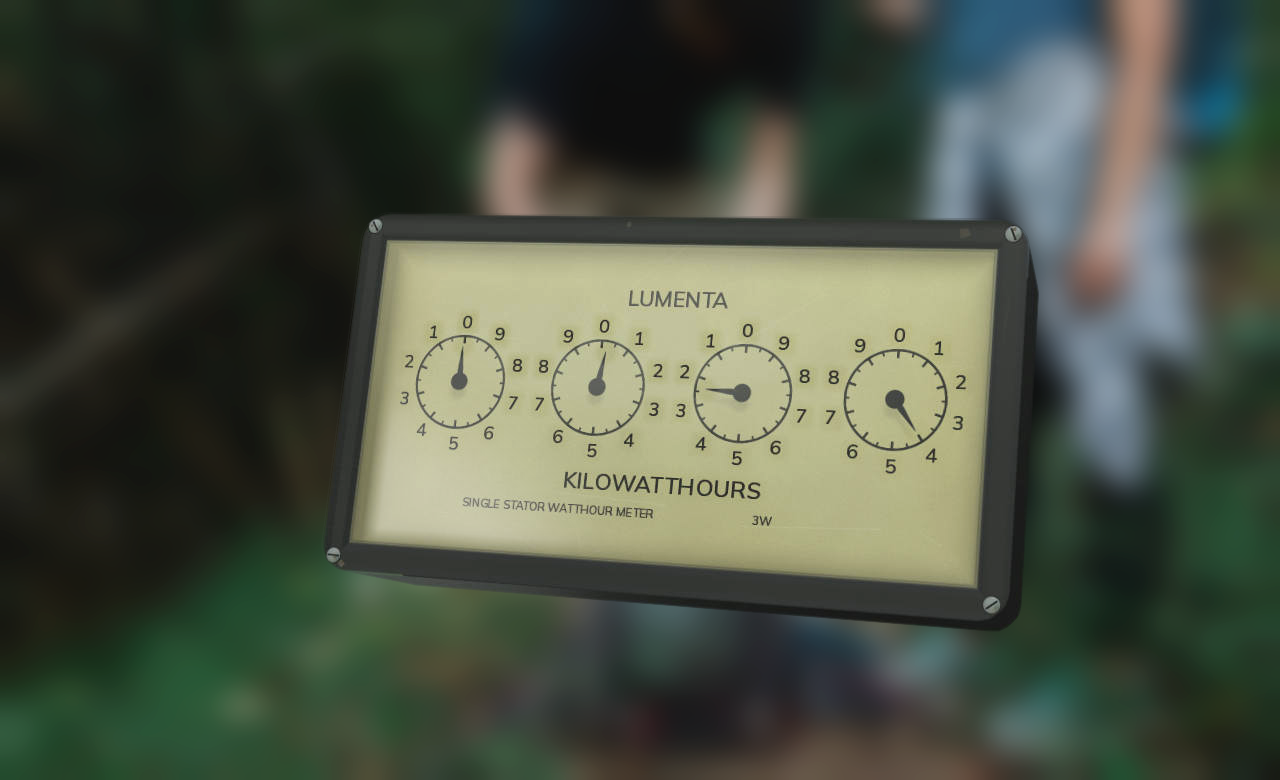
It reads 24 kWh
